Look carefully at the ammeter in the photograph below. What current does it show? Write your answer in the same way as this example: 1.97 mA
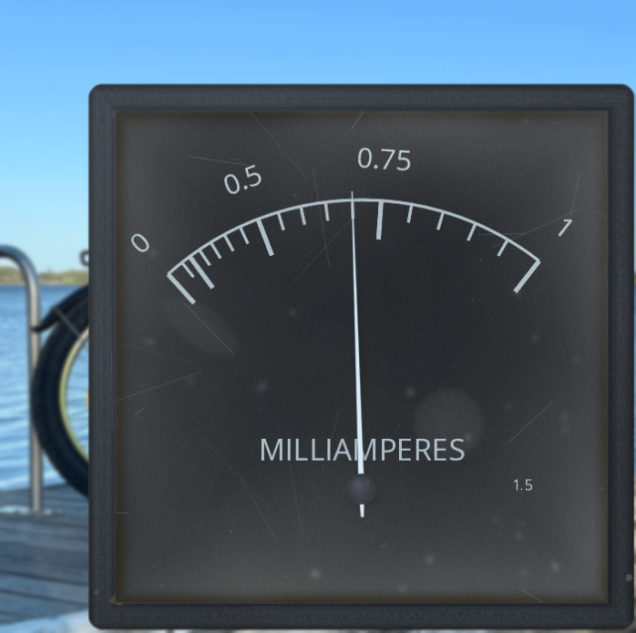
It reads 0.7 mA
